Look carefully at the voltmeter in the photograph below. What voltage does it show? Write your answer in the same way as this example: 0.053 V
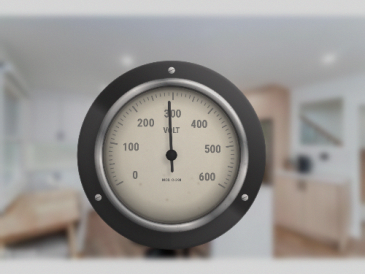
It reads 290 V
